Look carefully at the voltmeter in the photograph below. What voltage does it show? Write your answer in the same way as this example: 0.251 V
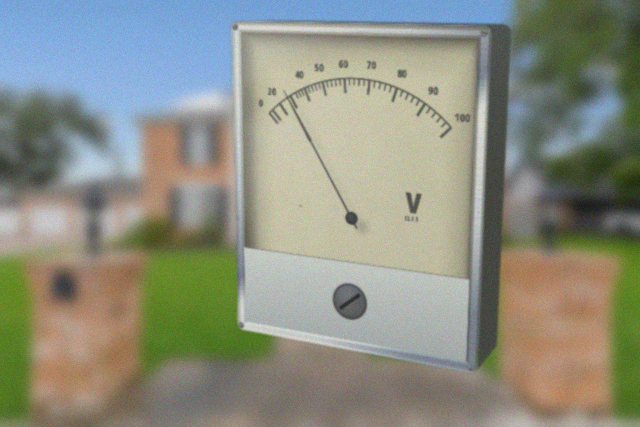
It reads 30 V
